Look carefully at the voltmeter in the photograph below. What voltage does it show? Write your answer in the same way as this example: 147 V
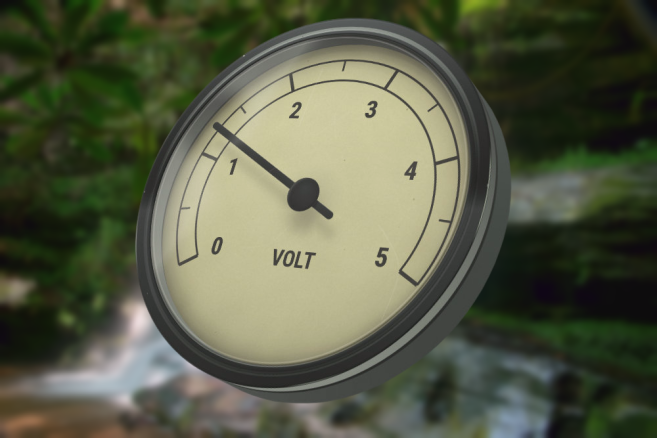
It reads 1.25 V
